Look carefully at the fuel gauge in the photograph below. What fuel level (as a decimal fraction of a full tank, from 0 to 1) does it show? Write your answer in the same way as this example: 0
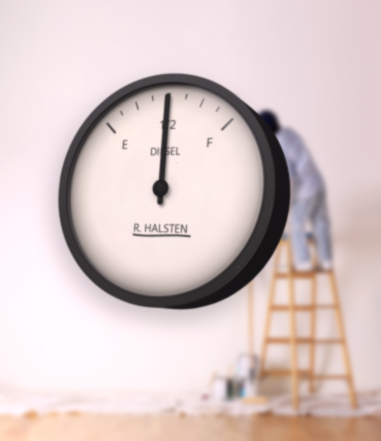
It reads 0.5
